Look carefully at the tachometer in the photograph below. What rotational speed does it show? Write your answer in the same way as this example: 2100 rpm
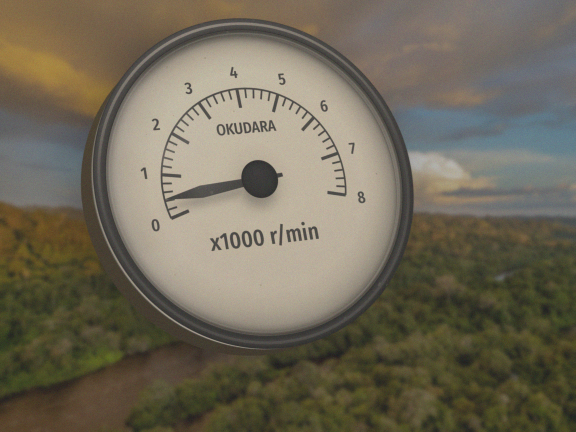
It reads 400 rpm
